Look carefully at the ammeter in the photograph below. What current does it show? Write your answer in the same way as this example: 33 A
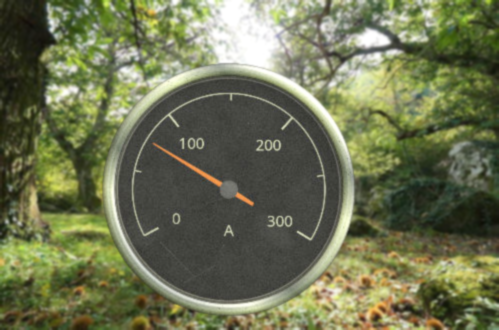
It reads 75 A
